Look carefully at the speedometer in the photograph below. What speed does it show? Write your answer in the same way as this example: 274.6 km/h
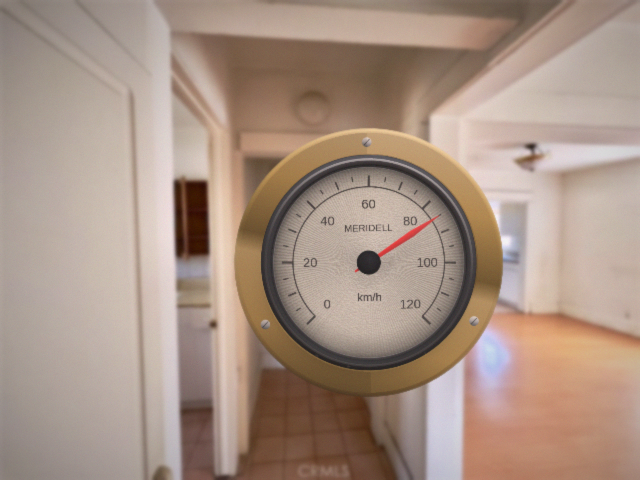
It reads 85 km/h
